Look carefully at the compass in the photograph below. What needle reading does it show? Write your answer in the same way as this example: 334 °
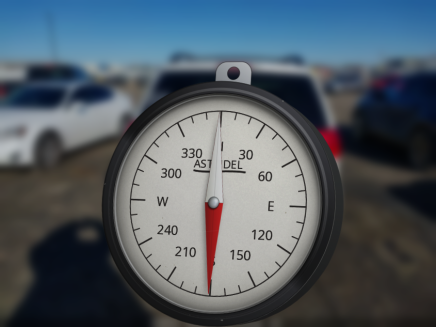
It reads 180 °
